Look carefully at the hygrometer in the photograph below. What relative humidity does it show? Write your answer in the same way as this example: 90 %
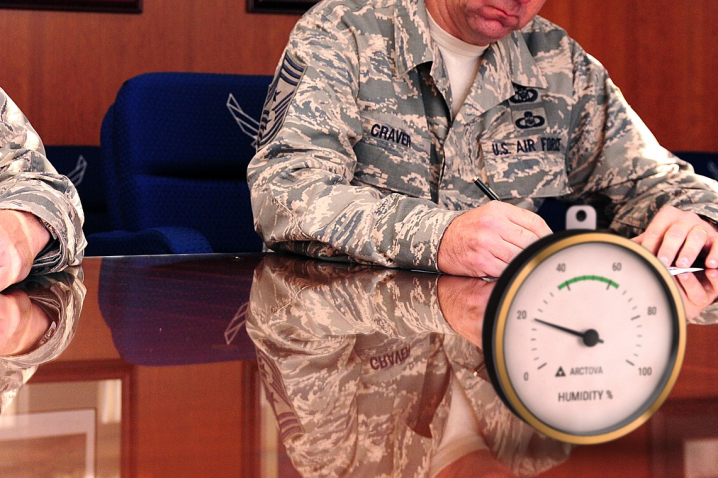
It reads 20 %
